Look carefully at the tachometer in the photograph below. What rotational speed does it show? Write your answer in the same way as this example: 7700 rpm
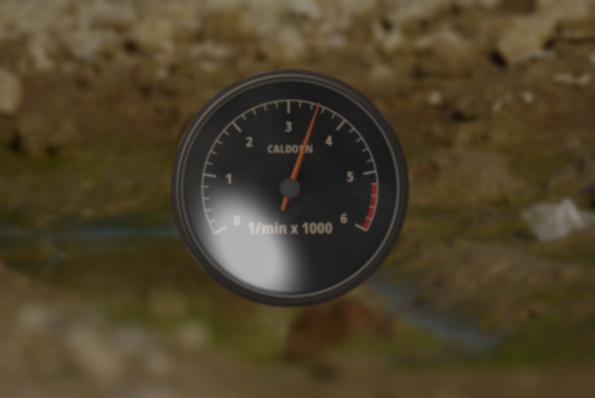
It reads 3500 rpm
